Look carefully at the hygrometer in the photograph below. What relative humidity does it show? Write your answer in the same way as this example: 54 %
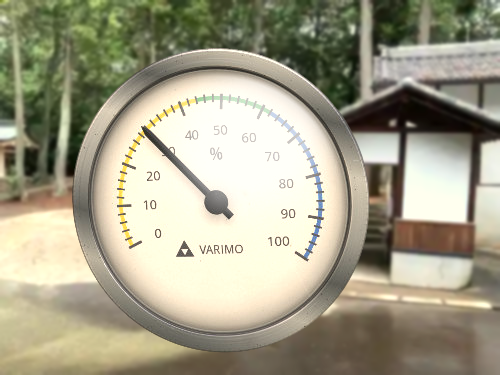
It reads 30 %
